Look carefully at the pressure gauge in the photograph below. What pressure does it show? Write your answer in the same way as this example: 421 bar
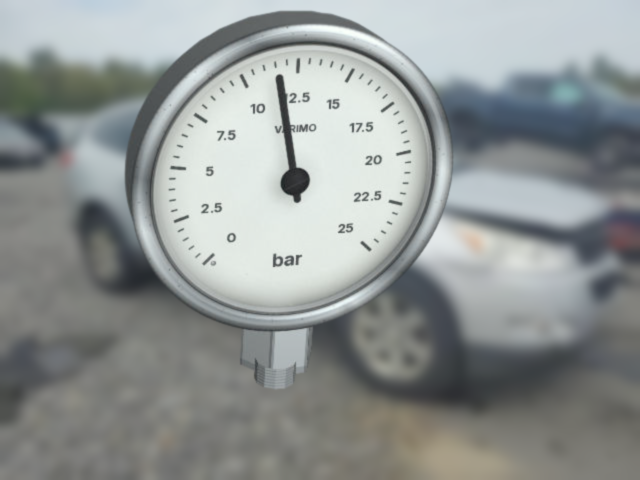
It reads 11.5 bar
